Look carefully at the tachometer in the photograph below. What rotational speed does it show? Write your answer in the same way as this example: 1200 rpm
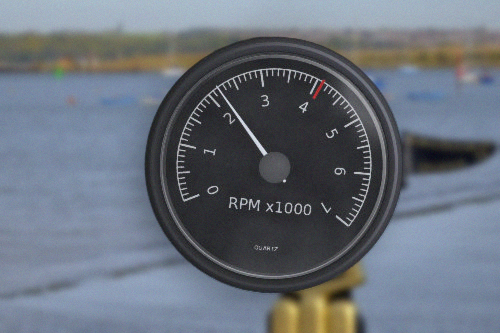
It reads 2200 rpm
